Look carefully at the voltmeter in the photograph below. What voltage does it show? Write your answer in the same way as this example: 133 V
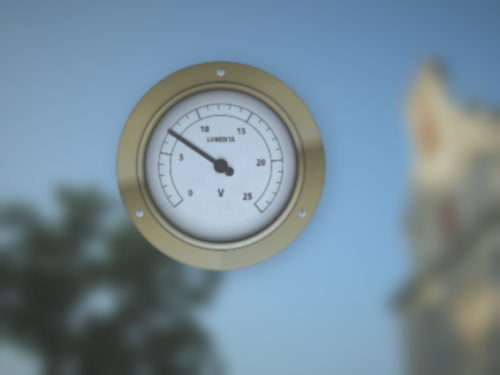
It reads 7 V
